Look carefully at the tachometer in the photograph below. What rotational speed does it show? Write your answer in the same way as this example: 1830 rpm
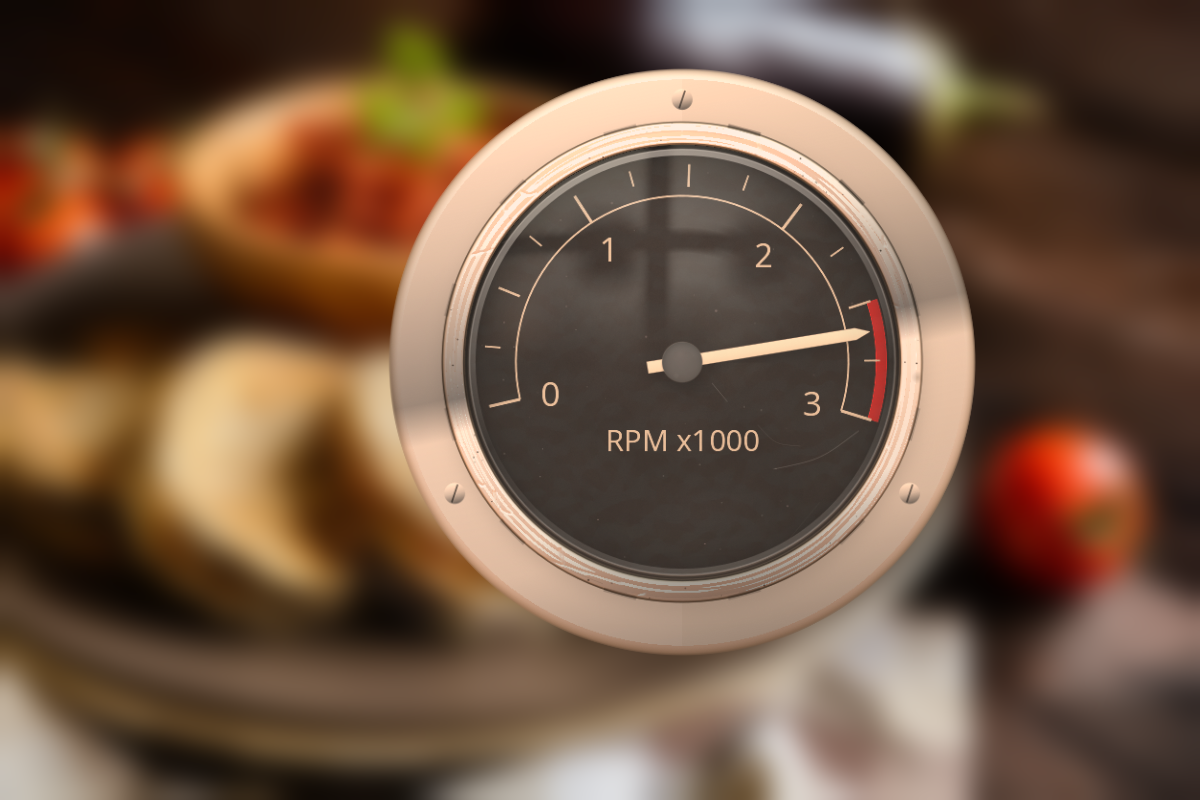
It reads 2625 rpm
